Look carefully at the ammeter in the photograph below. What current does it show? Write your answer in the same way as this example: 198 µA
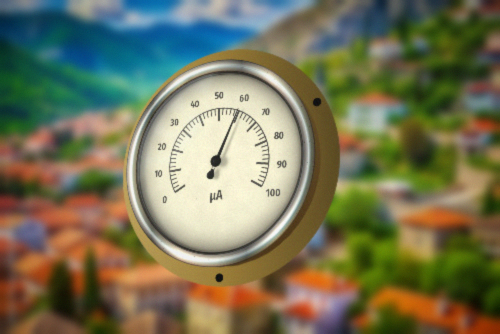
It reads 60 µA
